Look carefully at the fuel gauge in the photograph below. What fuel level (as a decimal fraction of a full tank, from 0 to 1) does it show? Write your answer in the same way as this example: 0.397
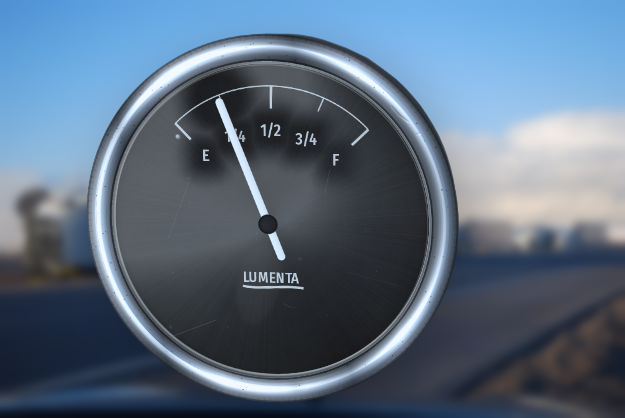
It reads 0.25
